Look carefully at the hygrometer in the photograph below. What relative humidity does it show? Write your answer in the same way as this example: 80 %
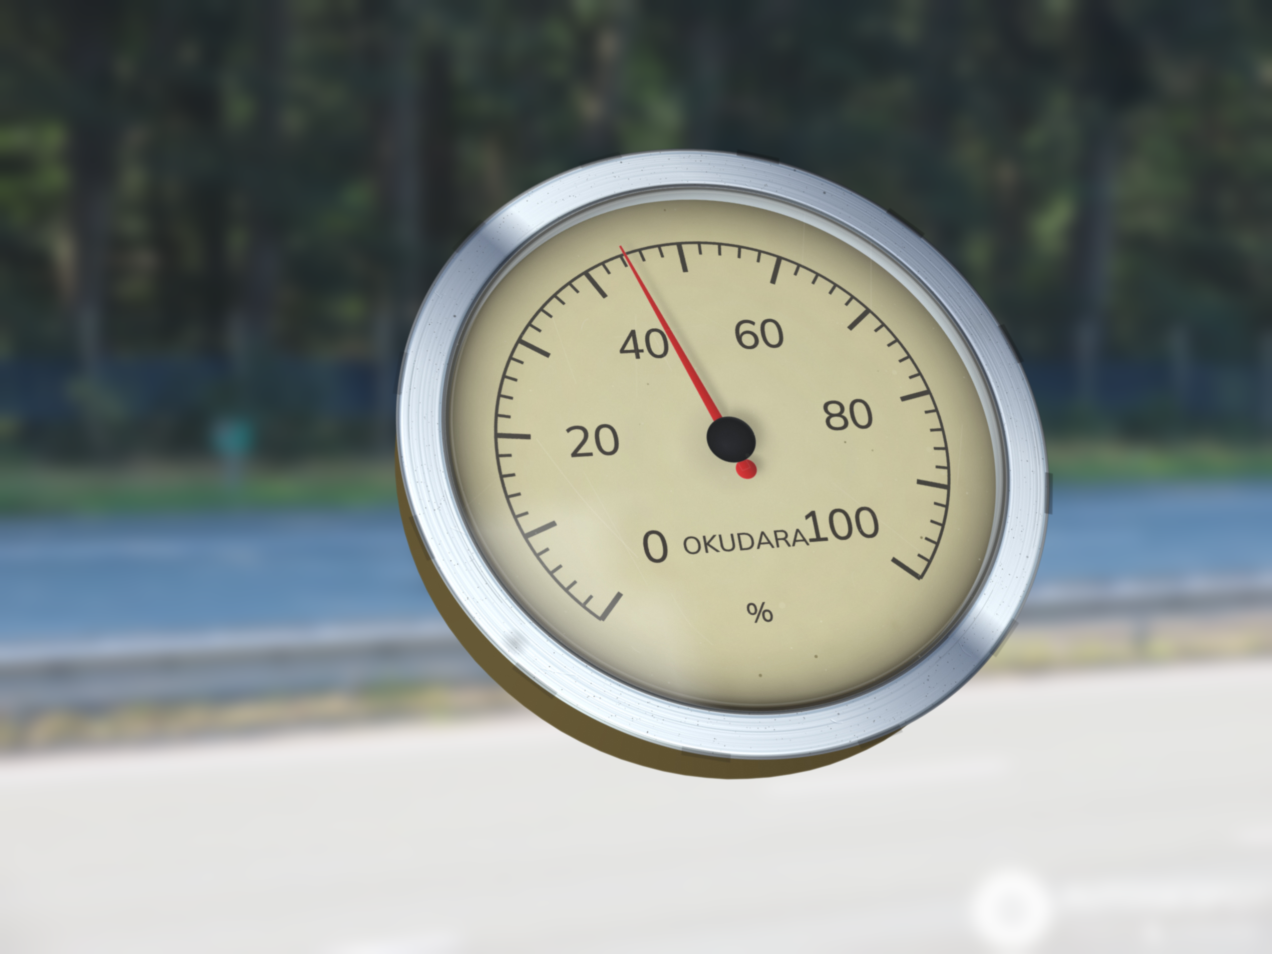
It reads 44 %
